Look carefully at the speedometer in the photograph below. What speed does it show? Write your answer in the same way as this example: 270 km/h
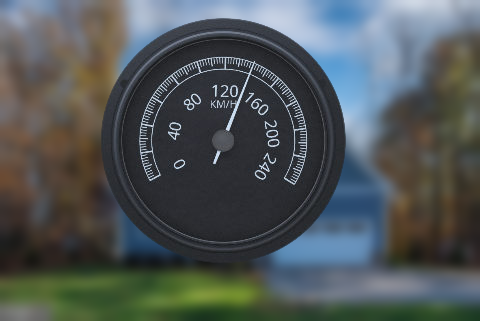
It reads 140 km/h
